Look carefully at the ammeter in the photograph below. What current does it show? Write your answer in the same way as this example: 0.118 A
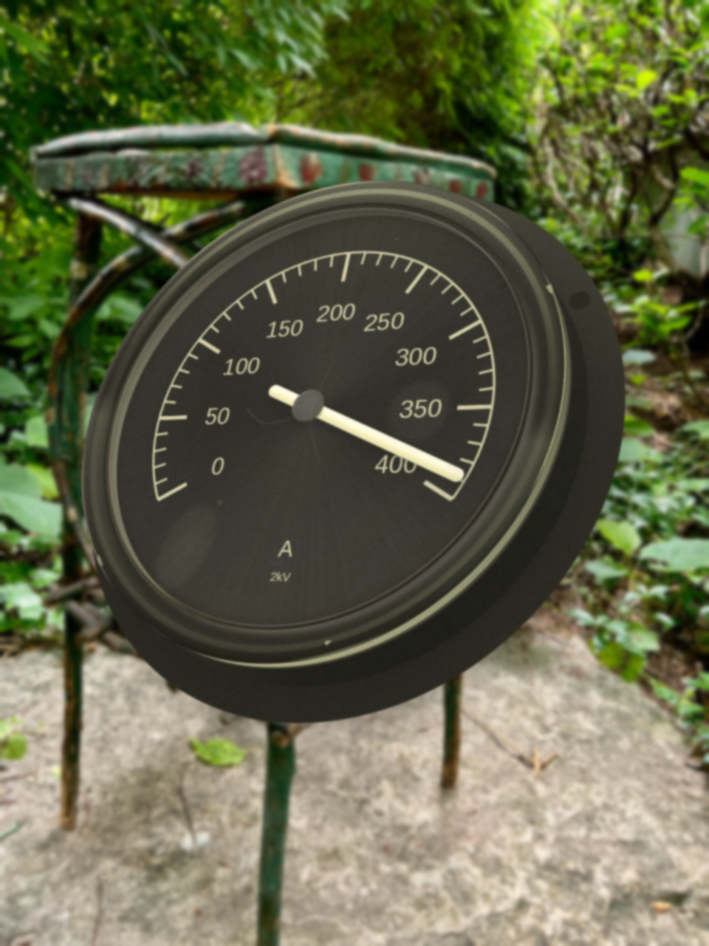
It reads 390 A
